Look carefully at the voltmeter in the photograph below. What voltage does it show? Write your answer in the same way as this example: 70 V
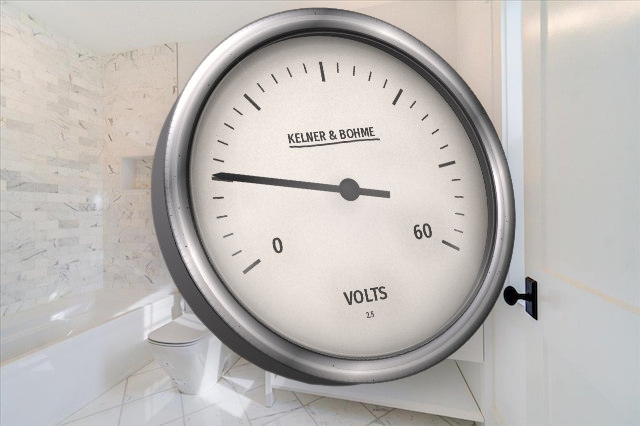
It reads 10 V
